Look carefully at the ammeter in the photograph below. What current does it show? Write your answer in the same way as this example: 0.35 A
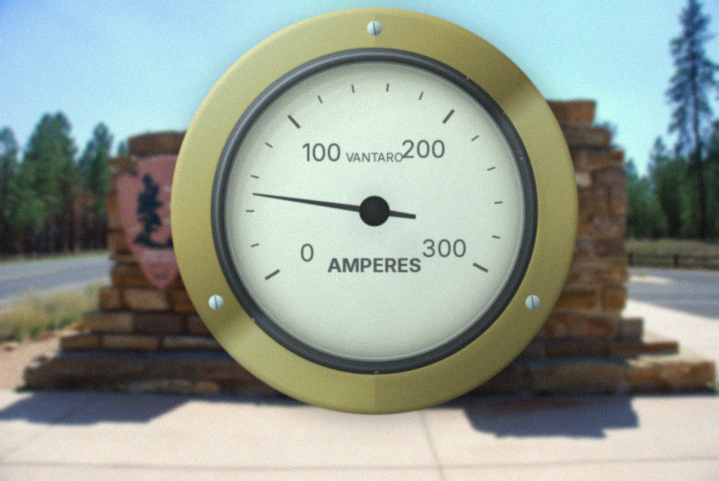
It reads 50 A
